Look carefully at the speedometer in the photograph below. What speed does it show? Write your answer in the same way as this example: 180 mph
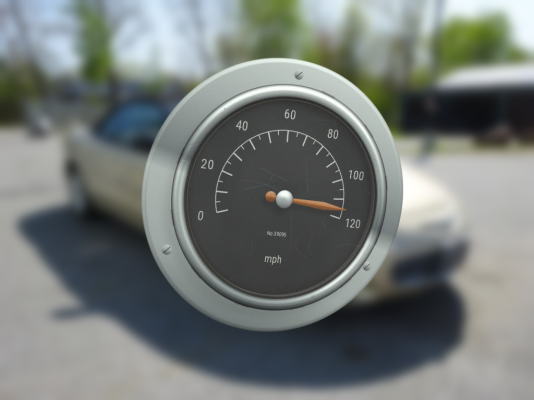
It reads 115 mph
